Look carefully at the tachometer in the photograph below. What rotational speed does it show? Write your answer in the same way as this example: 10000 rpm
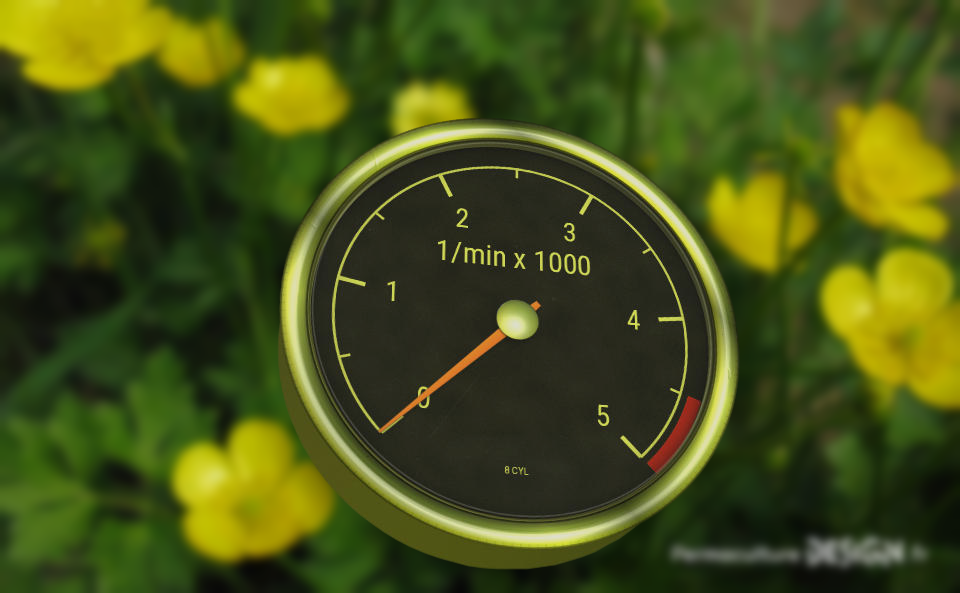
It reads 0 rpm
